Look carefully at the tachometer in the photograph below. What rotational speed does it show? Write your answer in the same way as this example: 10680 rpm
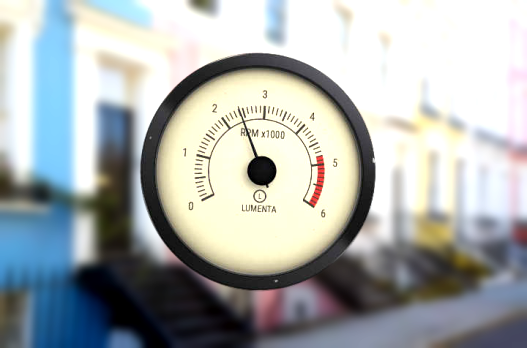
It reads 2400 rpm
